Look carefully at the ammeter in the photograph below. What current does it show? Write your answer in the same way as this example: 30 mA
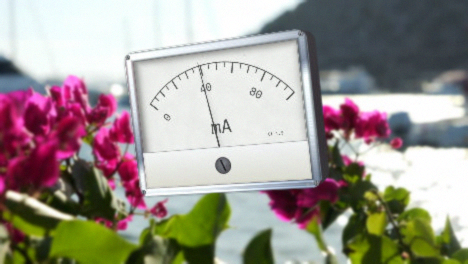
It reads 40 mA
